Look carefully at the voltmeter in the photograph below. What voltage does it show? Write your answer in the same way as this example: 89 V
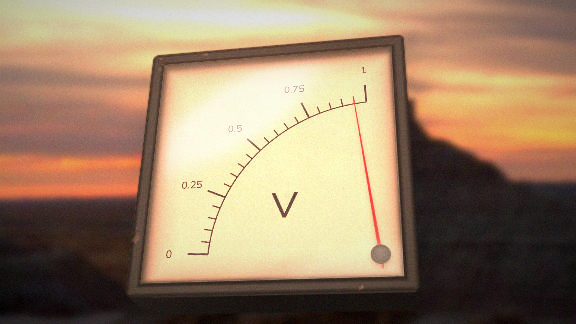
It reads 0.95 V
